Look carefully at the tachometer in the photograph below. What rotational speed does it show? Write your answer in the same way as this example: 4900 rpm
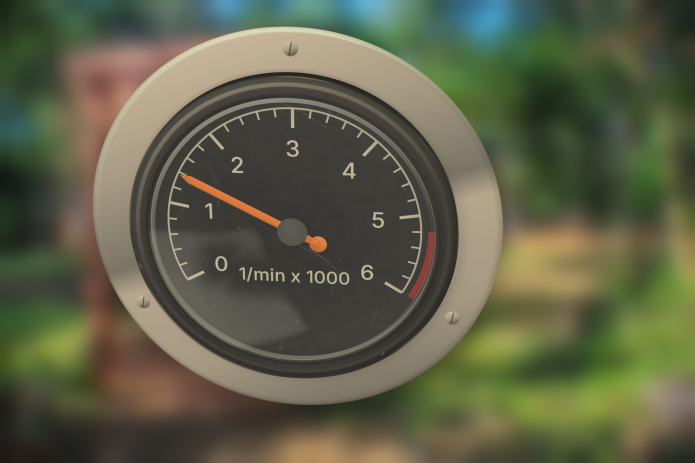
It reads 1400 rpm
